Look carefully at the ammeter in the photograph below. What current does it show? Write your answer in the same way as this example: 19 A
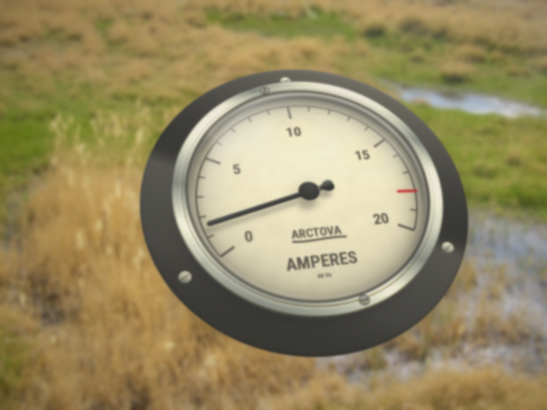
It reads 1.5 A
